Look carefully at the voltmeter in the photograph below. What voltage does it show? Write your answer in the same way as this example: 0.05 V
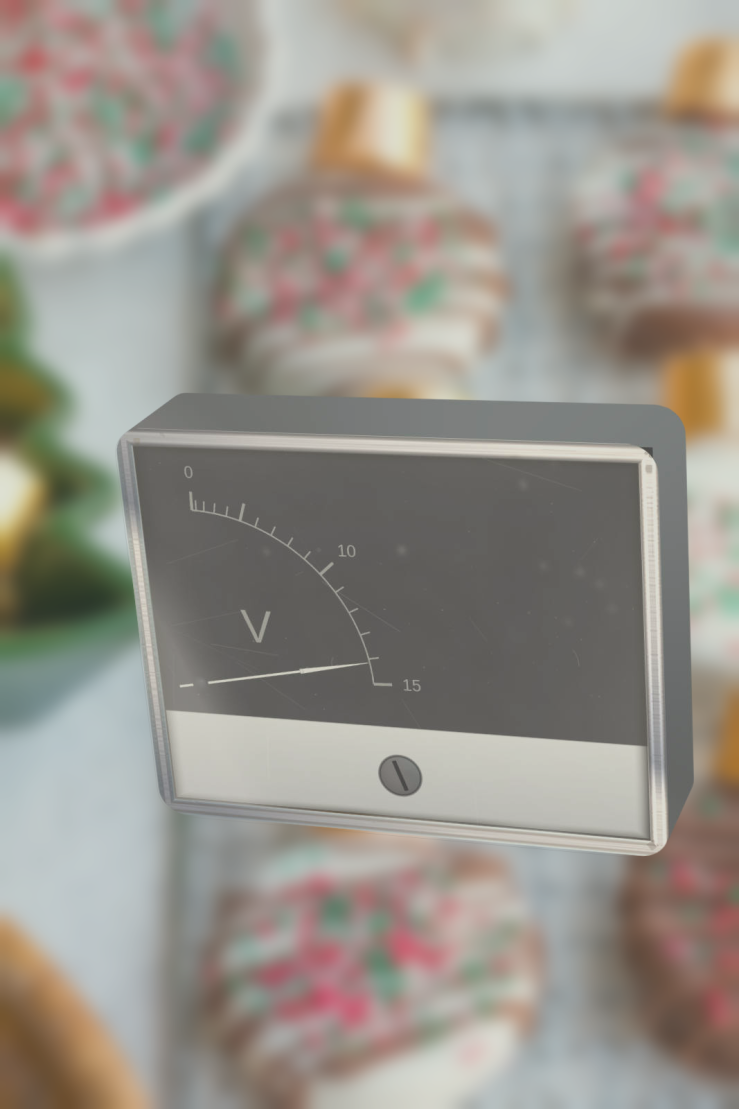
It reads 14 V
